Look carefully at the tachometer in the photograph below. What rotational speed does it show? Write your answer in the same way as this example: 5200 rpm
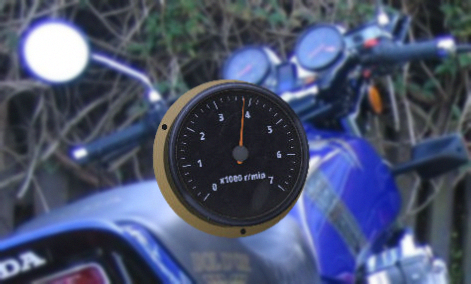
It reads 3800 rpm
